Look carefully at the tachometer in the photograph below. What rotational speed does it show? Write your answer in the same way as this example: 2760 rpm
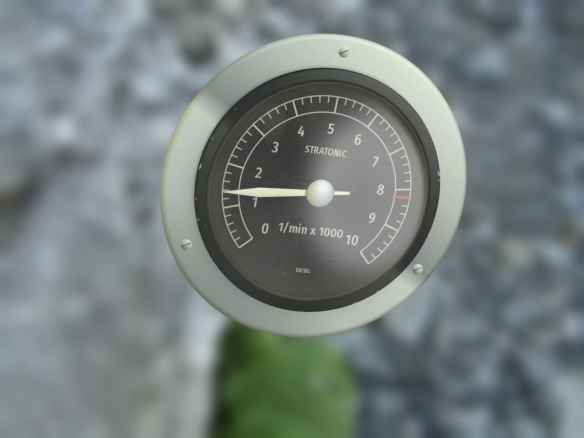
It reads 1400 rpm
